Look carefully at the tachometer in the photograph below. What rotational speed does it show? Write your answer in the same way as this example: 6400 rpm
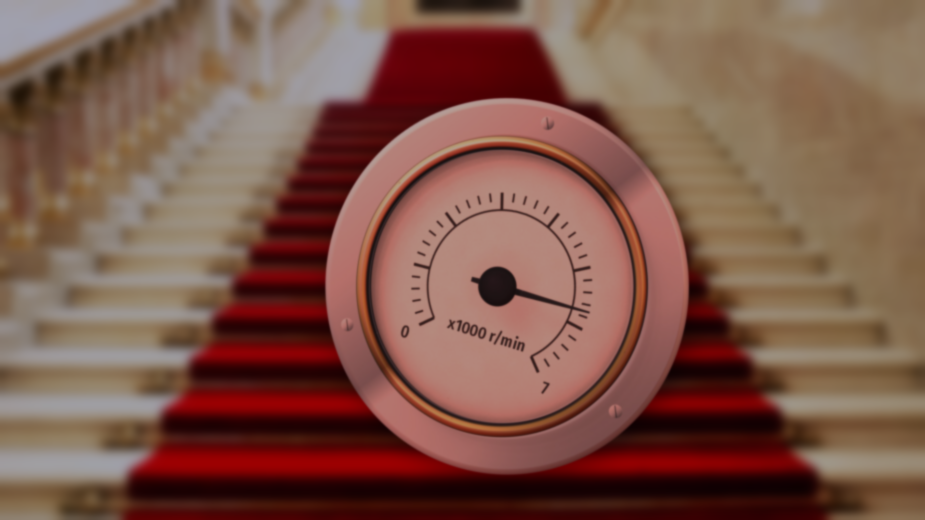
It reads 5700 rpm
